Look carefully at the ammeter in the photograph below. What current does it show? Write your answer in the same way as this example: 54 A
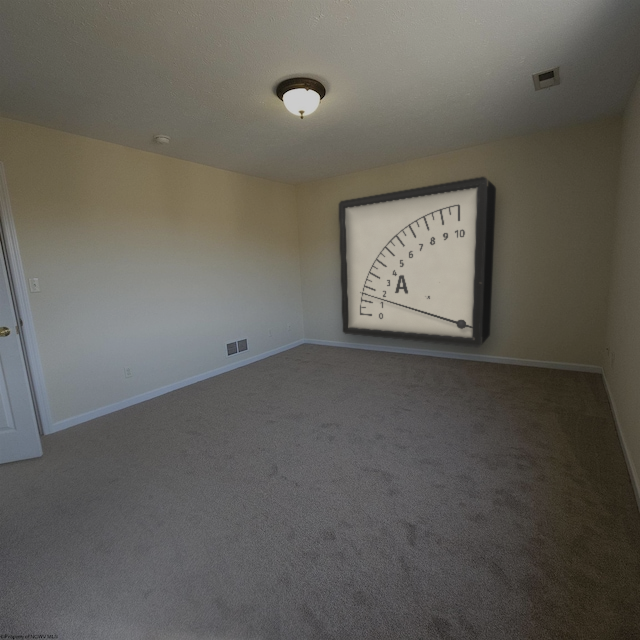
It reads 1.5 A
